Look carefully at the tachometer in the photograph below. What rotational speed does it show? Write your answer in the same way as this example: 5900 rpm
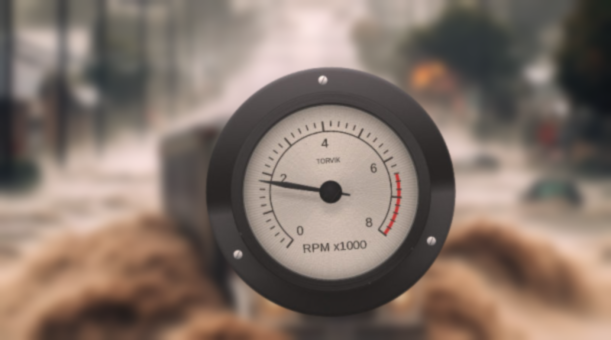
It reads 1800 rpm
